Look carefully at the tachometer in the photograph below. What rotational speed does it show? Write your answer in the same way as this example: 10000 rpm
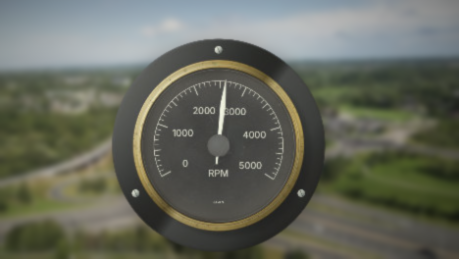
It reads 2600 rpm
